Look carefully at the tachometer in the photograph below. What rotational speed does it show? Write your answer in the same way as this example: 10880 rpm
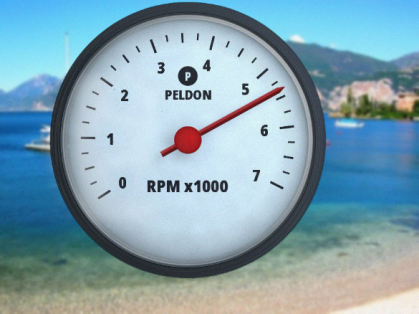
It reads 5375 rpm
